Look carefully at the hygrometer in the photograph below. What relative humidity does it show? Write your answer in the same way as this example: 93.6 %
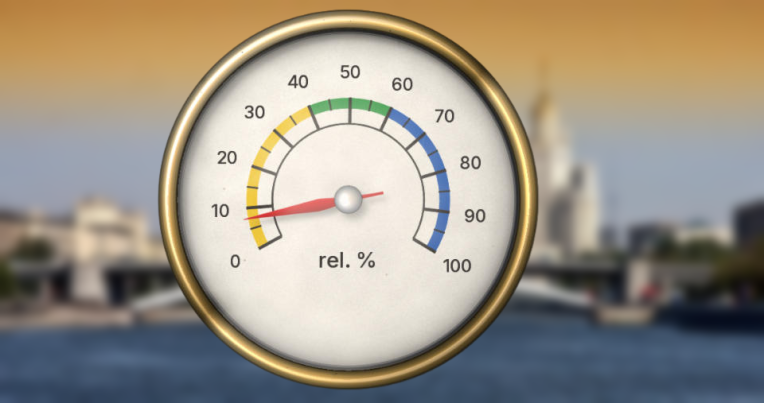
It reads 7.5 %
